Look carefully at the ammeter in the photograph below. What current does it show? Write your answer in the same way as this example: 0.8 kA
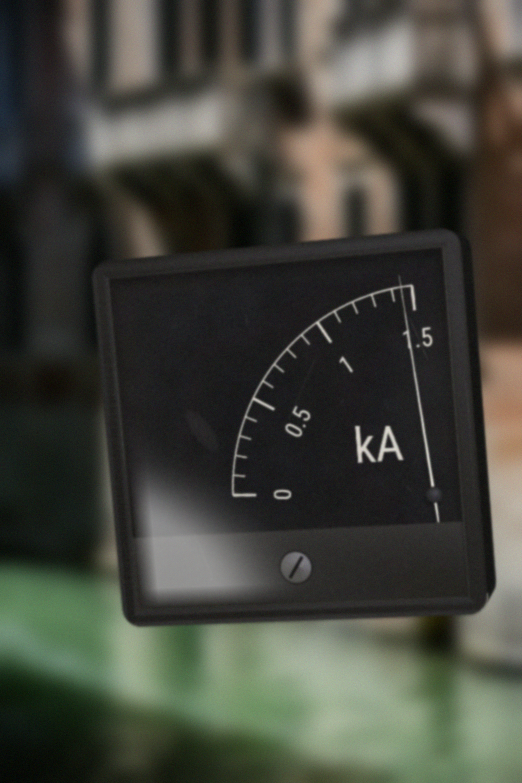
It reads 1.45 kA
